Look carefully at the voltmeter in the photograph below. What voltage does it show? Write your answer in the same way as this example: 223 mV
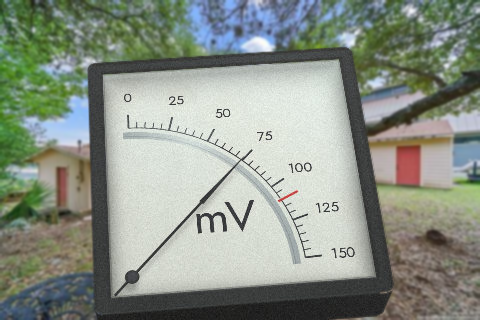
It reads 75 mV
